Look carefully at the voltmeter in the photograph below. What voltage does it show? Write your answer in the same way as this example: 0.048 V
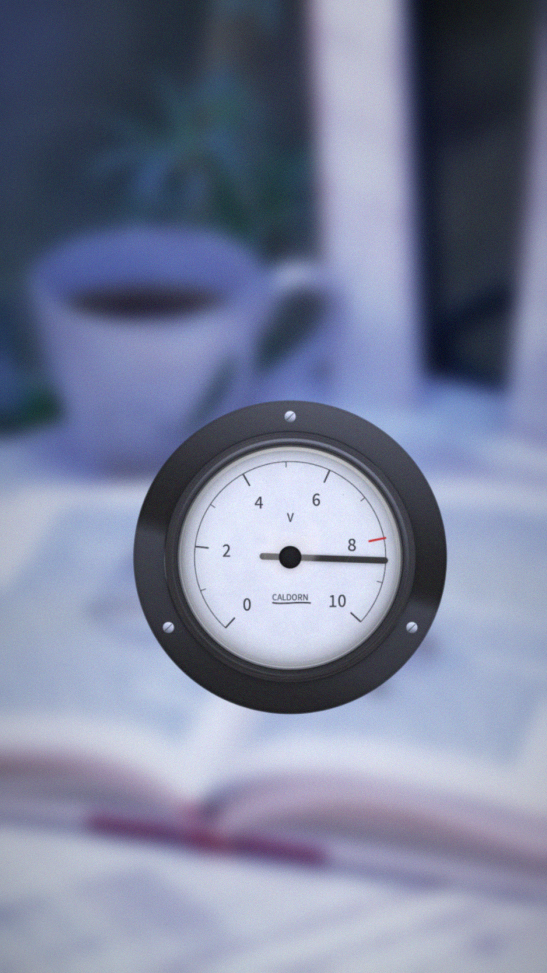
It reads 8.5 V
